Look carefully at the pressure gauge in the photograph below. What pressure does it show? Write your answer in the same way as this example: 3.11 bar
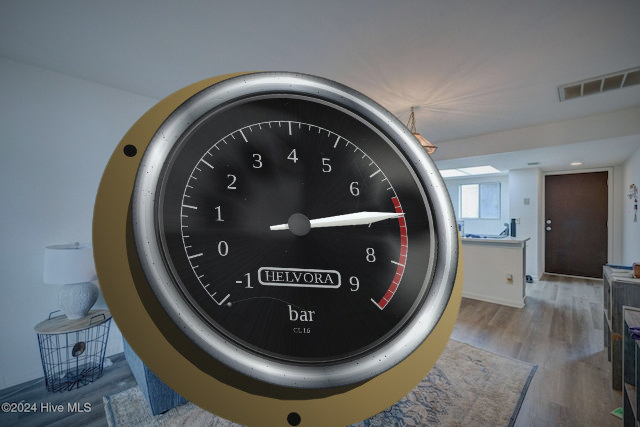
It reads 7 bar
